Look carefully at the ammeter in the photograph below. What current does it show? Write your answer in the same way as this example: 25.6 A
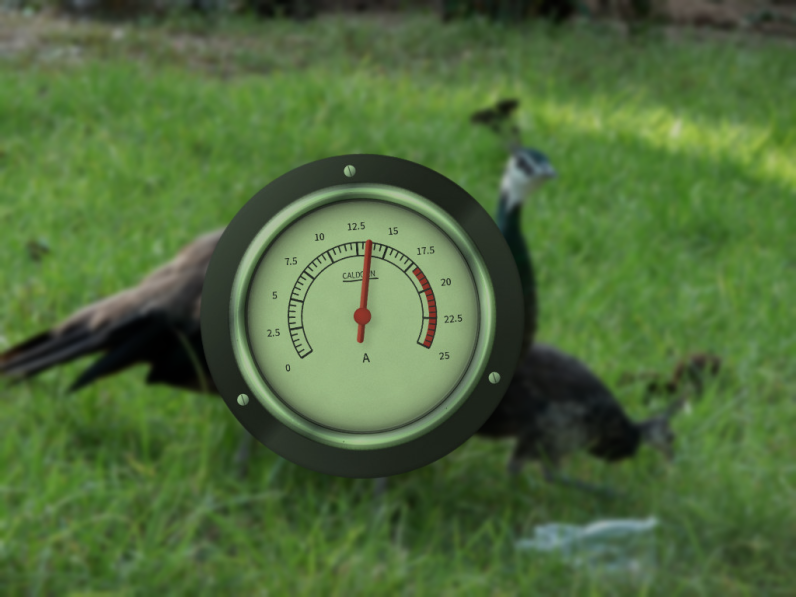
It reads 13.5 A
